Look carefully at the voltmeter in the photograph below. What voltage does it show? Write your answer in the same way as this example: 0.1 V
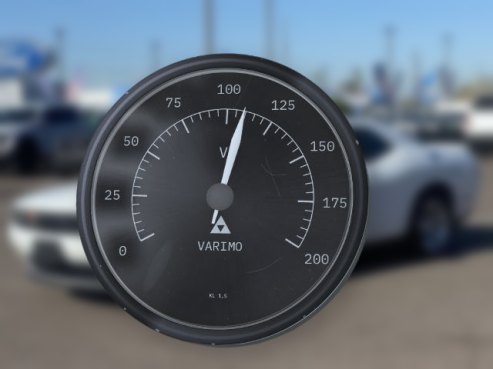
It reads 110 V
